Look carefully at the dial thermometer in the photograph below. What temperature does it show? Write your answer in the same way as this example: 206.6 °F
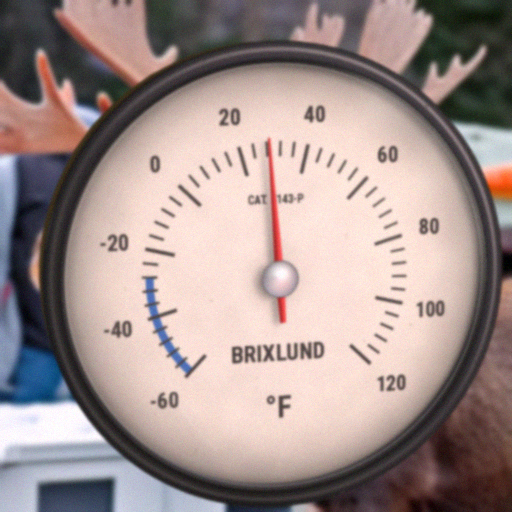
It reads 28 °F
